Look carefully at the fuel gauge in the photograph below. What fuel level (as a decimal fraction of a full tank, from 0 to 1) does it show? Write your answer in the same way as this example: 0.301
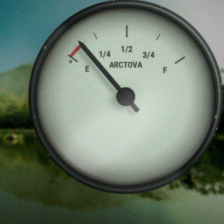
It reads 0.125
